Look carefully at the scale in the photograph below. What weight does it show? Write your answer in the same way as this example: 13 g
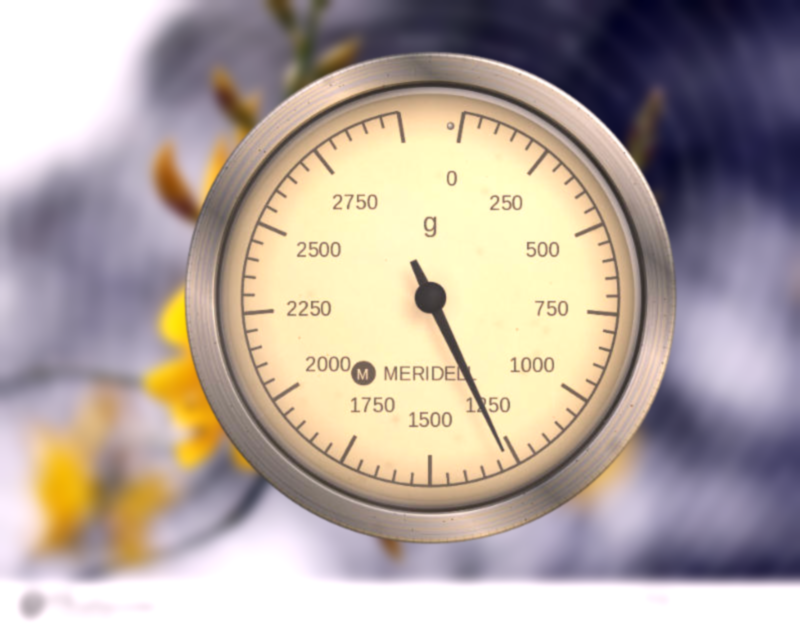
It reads 1275 g
